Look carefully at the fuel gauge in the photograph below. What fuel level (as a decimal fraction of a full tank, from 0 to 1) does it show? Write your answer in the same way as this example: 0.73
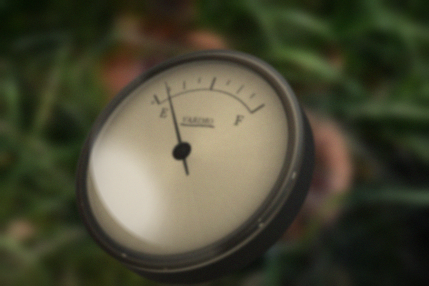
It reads 0.125
